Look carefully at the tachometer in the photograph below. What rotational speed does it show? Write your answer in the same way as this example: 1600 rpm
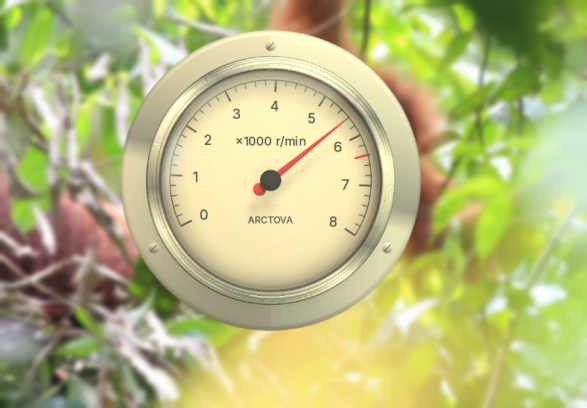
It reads 5600 rpm
